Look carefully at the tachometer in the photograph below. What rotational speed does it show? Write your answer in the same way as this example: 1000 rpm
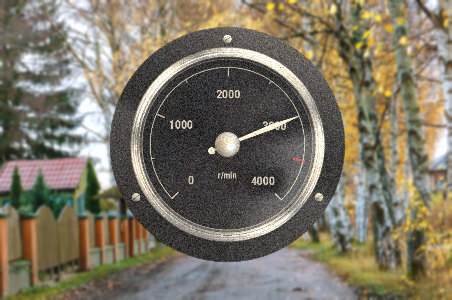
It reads 3000 rpm
